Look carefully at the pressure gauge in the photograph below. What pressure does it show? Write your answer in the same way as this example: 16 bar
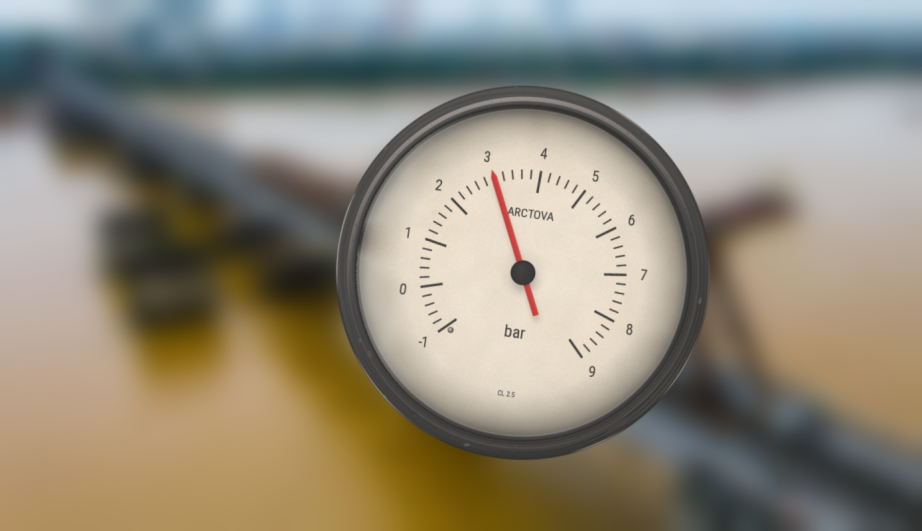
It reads 3 bar
